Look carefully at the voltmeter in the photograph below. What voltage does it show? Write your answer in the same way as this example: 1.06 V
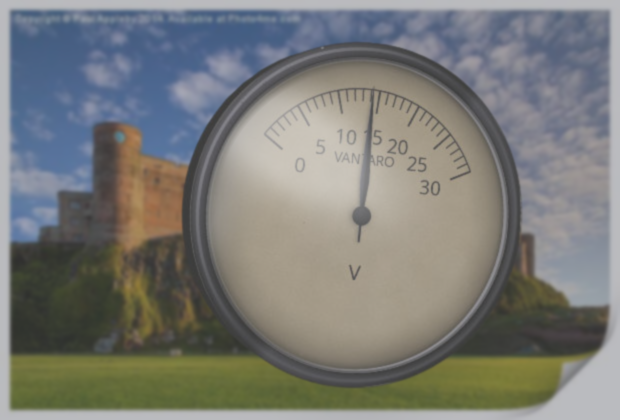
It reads 14 V
